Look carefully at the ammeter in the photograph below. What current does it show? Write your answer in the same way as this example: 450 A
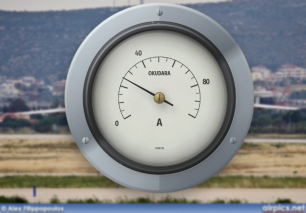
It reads 25 A
